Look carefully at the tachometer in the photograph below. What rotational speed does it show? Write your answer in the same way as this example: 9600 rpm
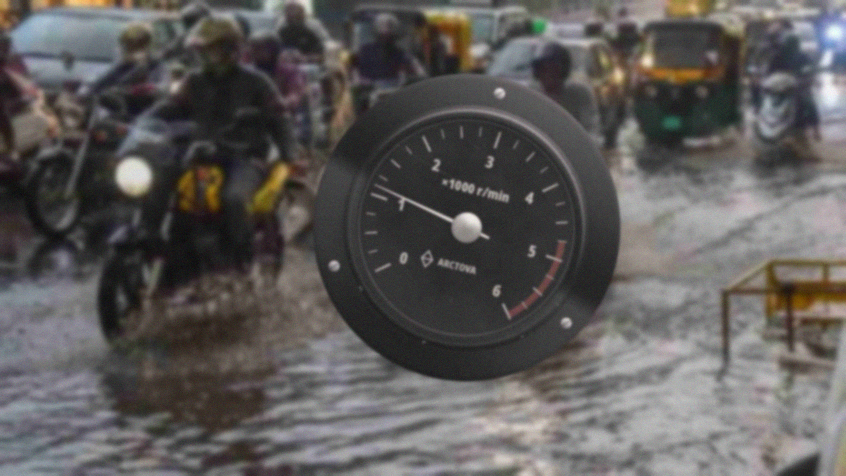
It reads 1125 rpm
